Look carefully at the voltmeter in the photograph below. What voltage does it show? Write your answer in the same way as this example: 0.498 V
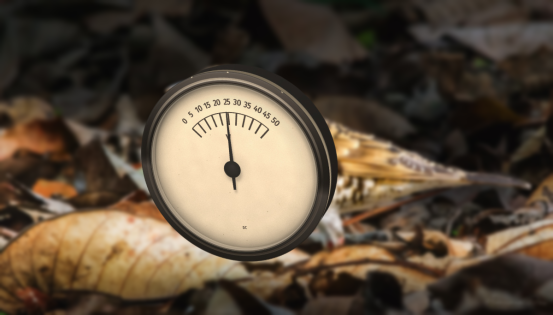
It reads 25 V
